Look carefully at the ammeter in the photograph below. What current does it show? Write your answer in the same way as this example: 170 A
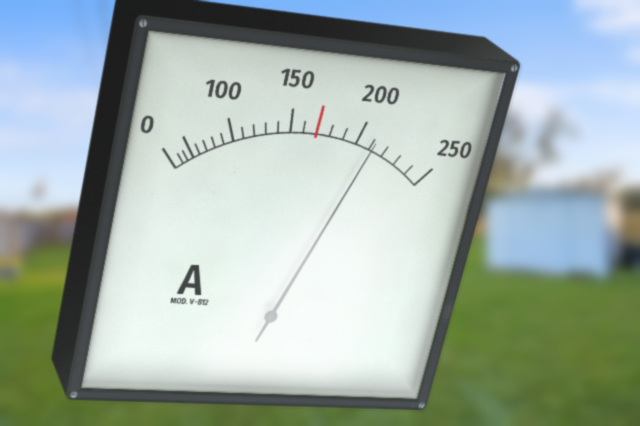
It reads 210 A
